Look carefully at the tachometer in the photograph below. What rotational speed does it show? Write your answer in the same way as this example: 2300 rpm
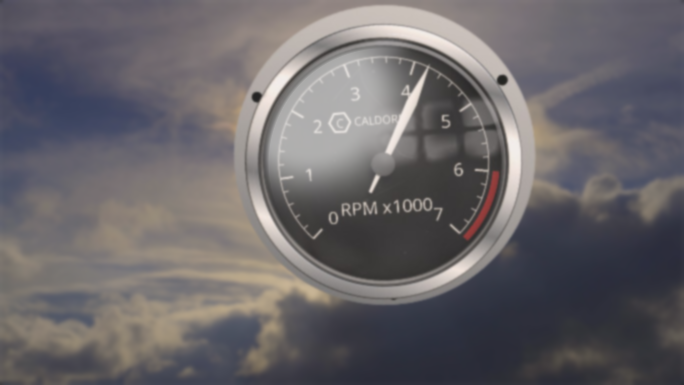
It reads 4200 rpm
